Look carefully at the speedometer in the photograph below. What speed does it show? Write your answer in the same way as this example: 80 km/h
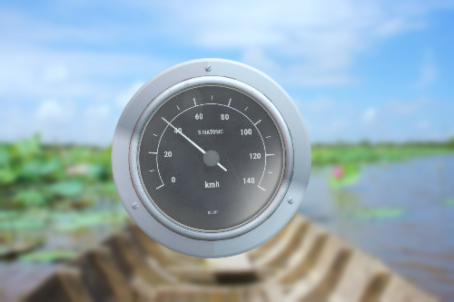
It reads 40 km/h
